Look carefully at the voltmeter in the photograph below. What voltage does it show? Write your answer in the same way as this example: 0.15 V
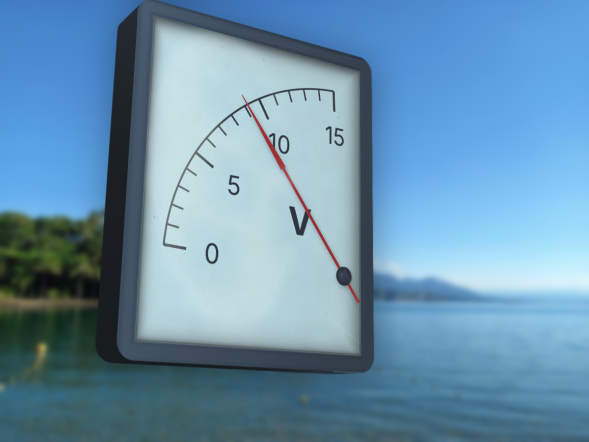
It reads 9 V
